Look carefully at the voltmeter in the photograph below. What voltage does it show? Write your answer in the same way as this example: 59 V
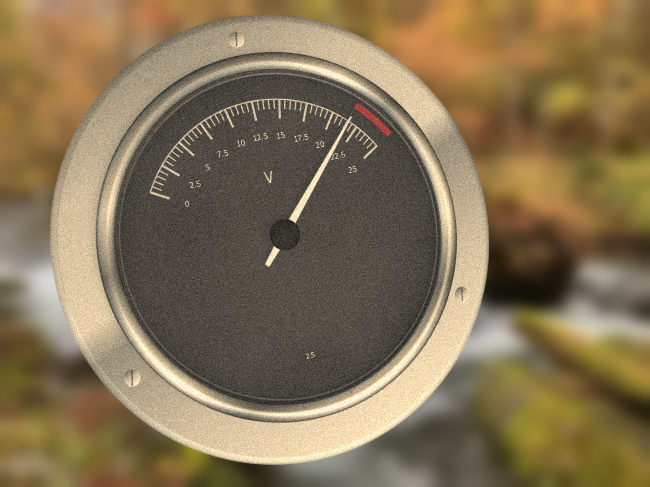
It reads 21.5 V
